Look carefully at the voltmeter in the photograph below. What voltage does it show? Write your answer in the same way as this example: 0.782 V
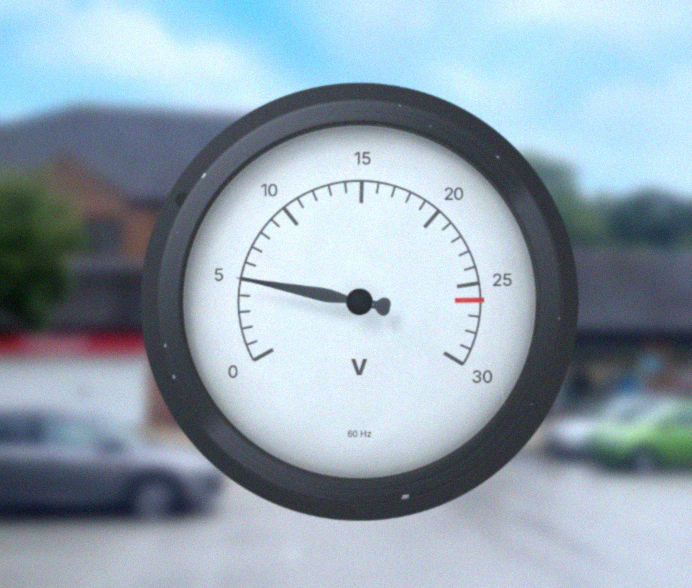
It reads 5 V
